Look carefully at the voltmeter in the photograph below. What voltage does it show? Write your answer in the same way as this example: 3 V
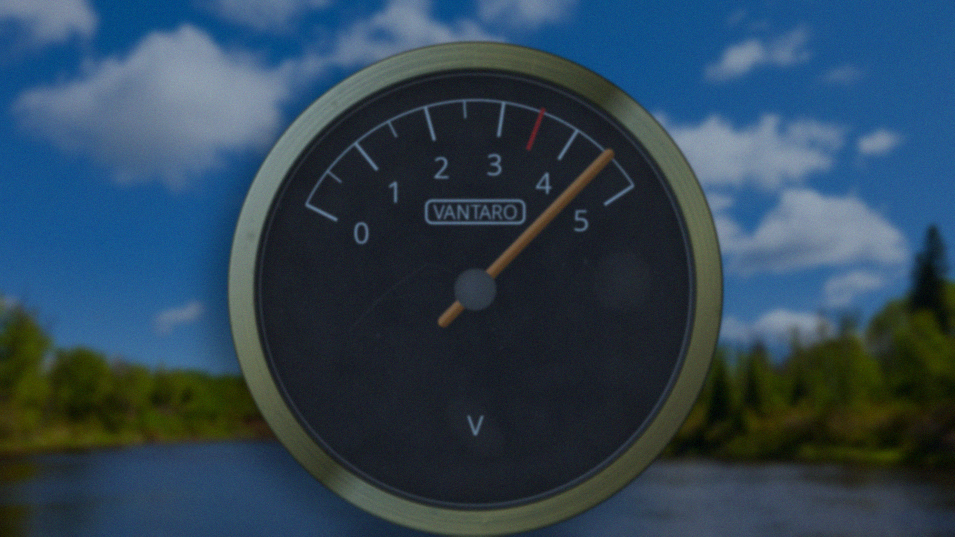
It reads 4.5 V
